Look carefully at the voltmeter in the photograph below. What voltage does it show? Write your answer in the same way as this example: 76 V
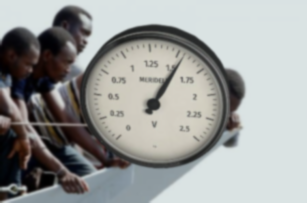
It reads 1.55 V
